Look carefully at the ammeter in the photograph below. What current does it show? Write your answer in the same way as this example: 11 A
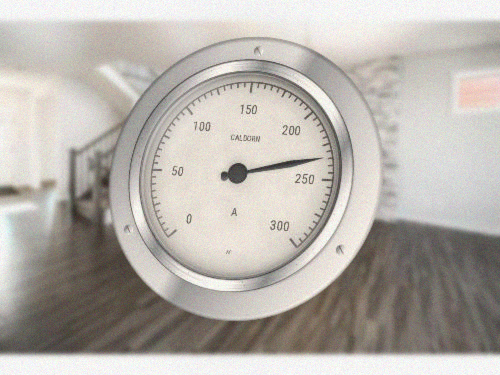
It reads 235 A
